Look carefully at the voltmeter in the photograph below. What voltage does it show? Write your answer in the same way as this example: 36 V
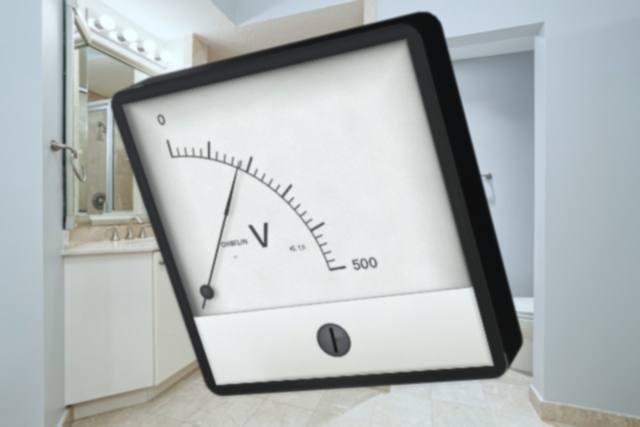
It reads 180 V
